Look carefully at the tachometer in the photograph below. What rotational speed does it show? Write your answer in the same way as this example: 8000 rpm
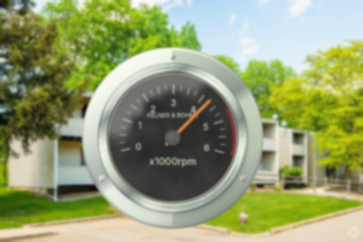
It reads 4250 rpm
